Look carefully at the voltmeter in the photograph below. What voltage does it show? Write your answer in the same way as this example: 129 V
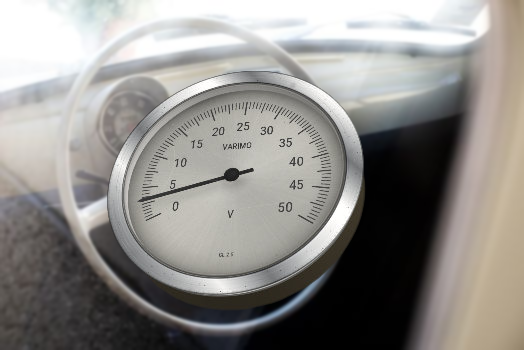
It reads 2.5 V
